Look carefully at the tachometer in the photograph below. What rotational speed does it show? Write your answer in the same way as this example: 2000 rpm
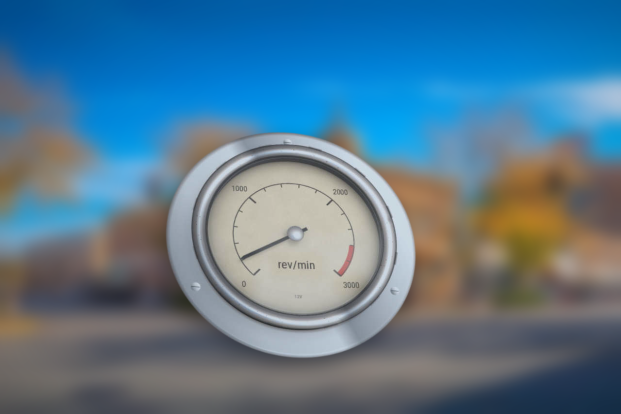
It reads 200 rpm
